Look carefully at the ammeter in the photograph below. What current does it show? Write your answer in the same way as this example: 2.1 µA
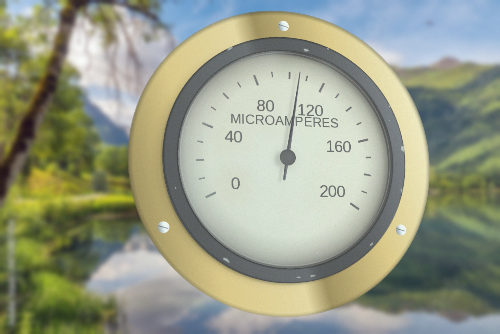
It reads 105 µA
